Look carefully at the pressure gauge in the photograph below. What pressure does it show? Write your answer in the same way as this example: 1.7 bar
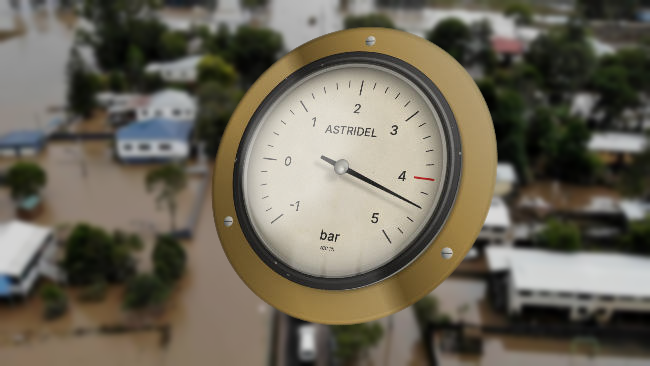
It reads 4.4 bar
